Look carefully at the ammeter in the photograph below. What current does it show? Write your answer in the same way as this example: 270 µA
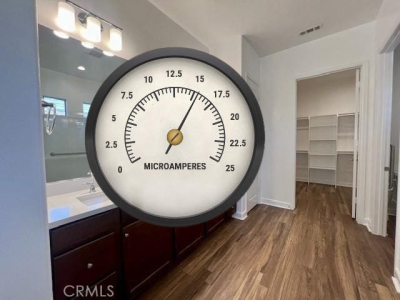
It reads 15.5 µA
